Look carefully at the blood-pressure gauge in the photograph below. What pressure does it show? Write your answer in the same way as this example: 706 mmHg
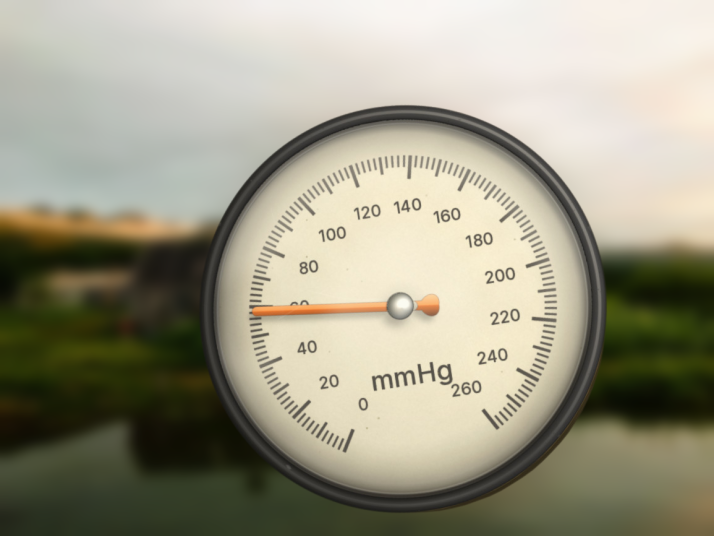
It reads 58 mmHg
